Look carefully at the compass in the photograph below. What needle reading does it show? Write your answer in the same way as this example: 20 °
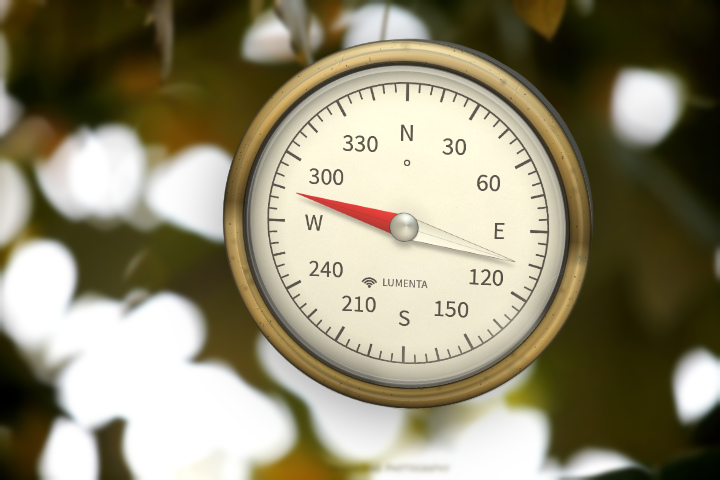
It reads 285 °
